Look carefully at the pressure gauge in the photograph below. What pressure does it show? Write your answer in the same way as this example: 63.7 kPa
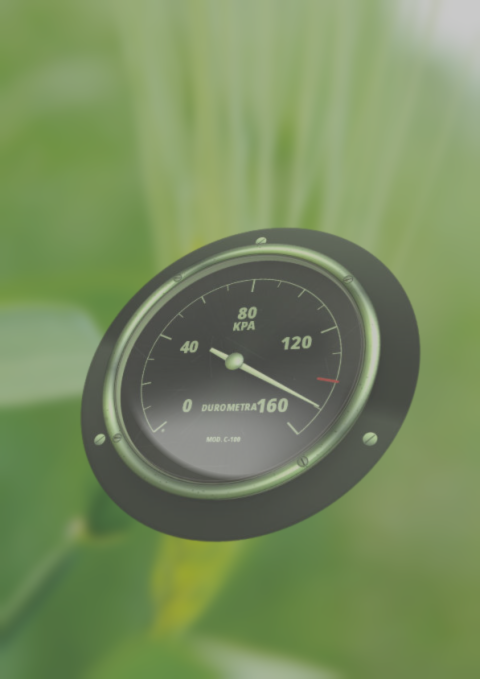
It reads 150 kPa
